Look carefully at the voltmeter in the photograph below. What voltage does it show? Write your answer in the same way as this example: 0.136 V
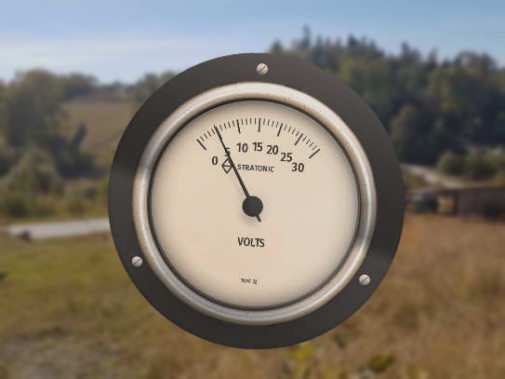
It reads 5 V
